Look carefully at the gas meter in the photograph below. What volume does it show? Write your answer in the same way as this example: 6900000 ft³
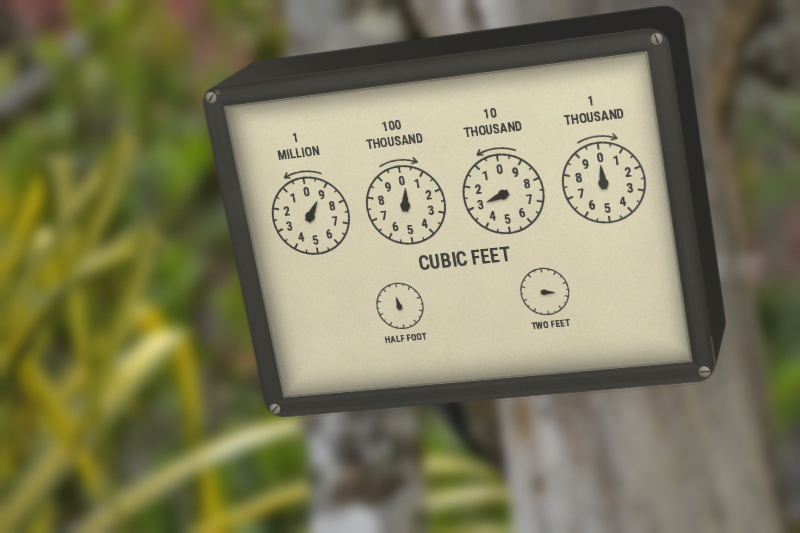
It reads 903000 ft³
